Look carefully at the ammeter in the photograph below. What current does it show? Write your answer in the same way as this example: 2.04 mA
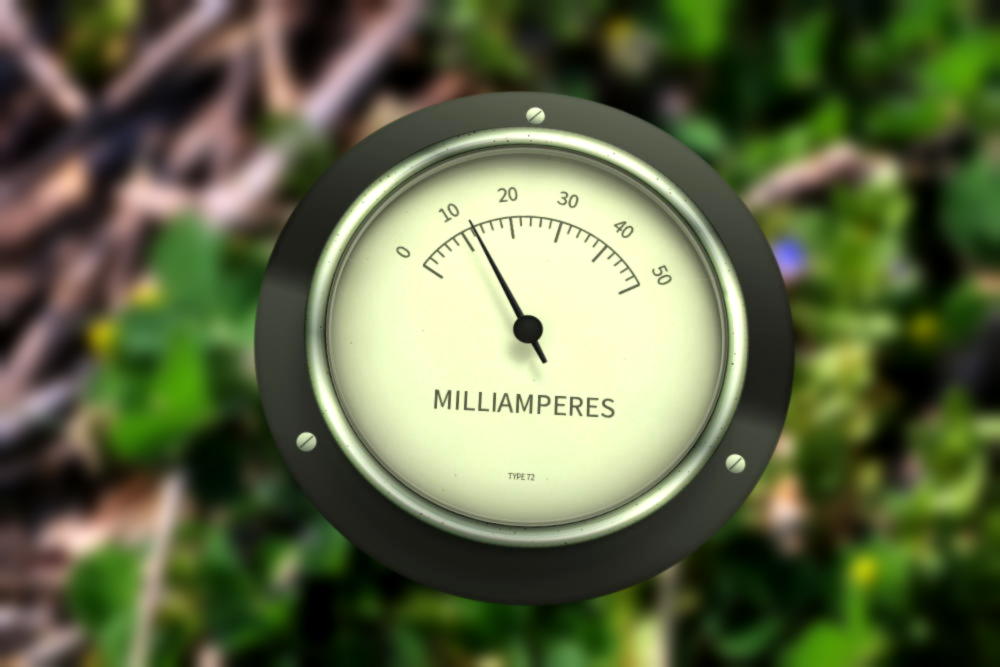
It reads 12 mA
